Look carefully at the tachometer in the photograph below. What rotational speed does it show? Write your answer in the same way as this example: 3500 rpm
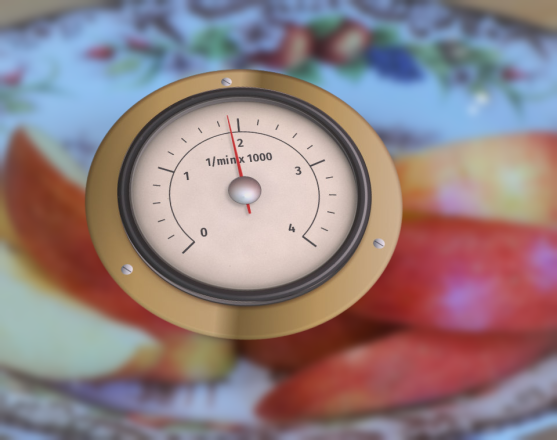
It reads 1900 rpm
